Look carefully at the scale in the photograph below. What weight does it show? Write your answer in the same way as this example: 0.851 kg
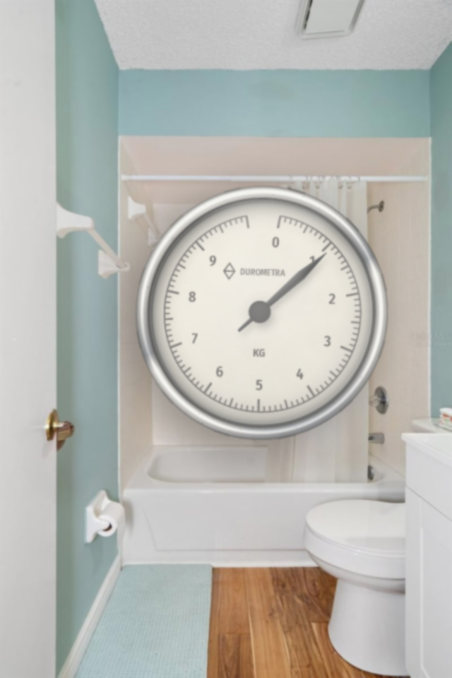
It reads 1.1 kg
